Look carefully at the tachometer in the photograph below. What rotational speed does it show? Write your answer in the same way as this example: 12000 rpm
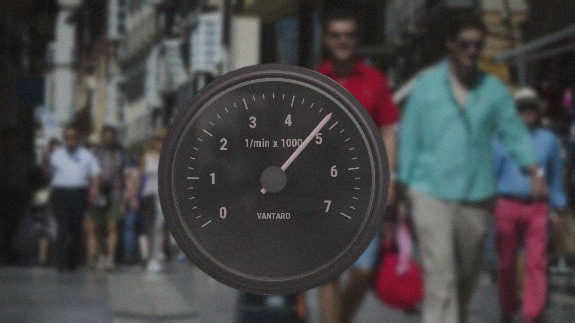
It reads 4800 rpm
